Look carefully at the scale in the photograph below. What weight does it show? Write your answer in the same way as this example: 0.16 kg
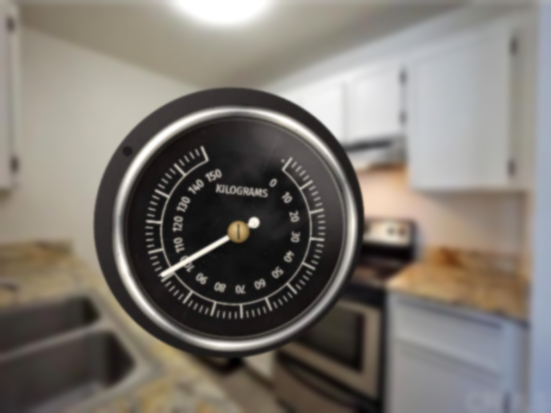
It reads 102 kg
